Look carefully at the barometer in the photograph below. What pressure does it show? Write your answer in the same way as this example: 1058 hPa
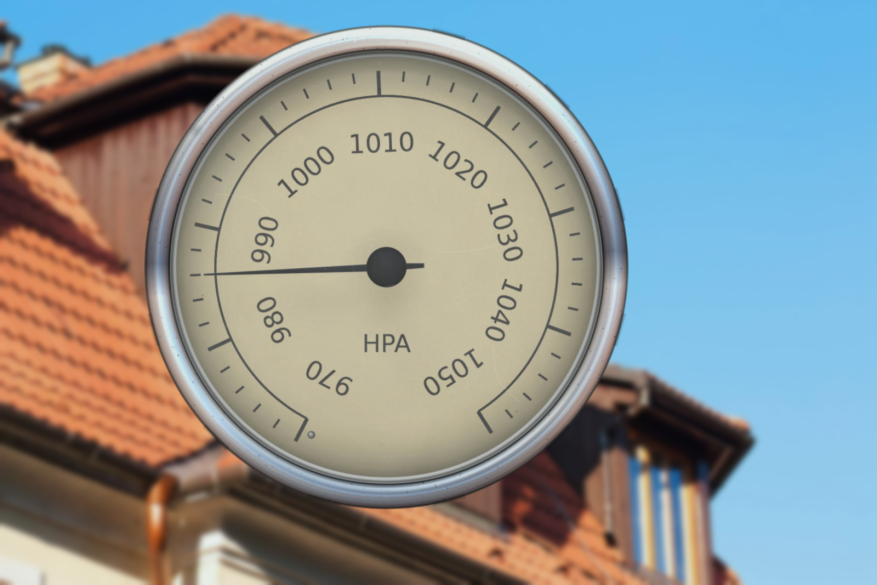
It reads 986 hPa
